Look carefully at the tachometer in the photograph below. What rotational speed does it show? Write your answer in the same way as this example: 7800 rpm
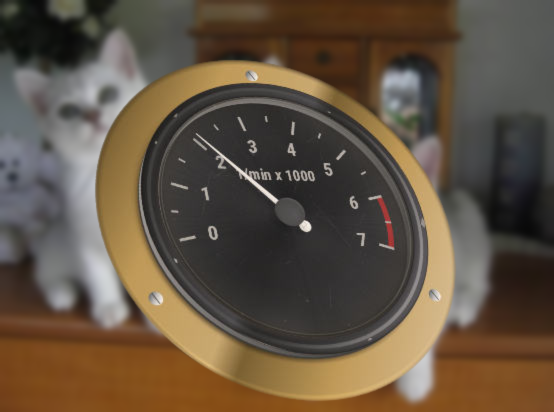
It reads 2000 rpm
